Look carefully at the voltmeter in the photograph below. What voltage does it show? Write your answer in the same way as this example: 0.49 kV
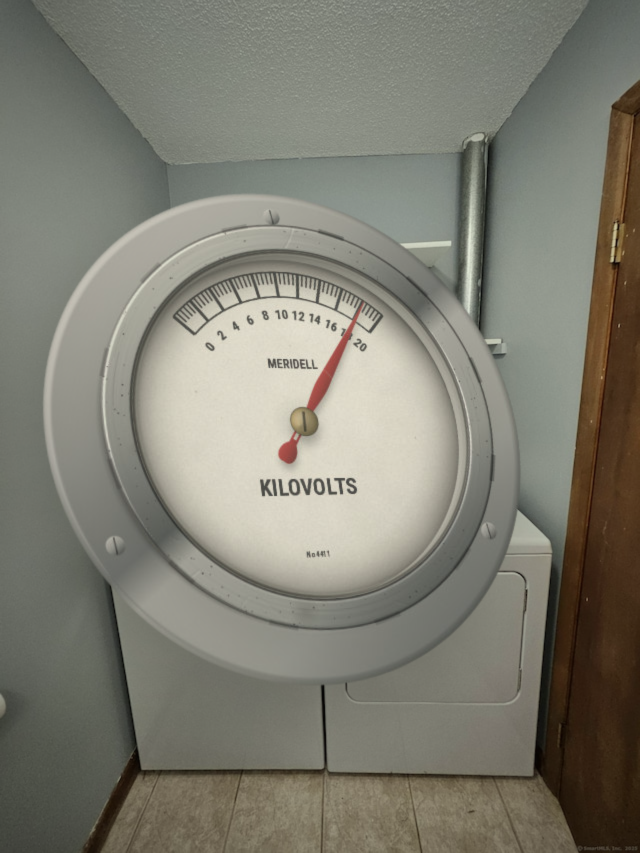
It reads 18 kV
